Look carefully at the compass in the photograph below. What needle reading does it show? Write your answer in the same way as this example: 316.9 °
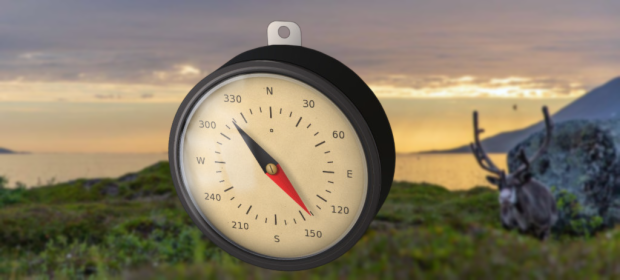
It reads 140 °
